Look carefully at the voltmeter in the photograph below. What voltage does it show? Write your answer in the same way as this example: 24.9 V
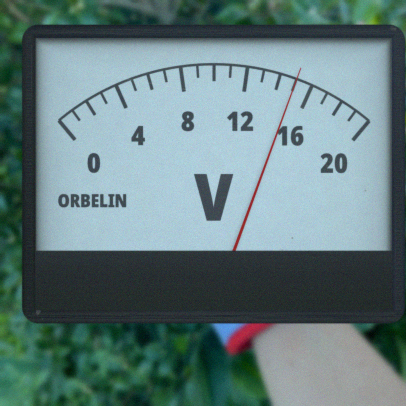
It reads 15 V
